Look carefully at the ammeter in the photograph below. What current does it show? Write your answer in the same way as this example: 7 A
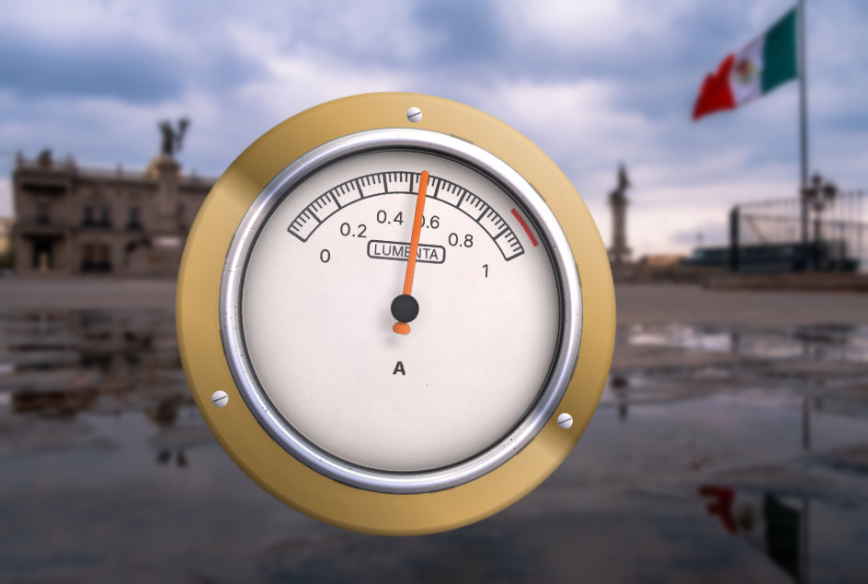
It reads 0.54 A
